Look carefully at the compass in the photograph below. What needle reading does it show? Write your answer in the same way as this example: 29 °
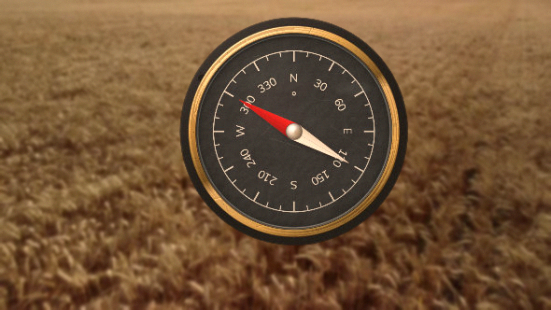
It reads 300 °
